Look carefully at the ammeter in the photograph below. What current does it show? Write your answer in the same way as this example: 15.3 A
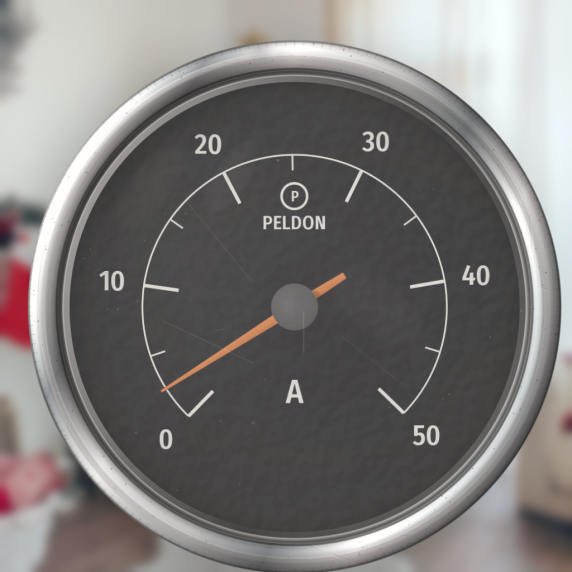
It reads 2.5 A
